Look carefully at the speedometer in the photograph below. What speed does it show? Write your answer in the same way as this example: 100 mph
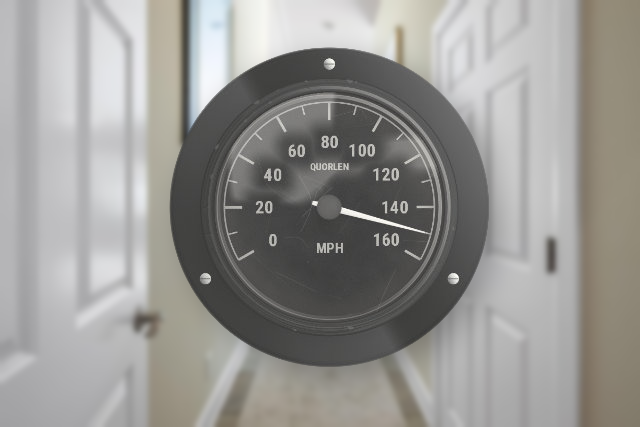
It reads 150 mph
